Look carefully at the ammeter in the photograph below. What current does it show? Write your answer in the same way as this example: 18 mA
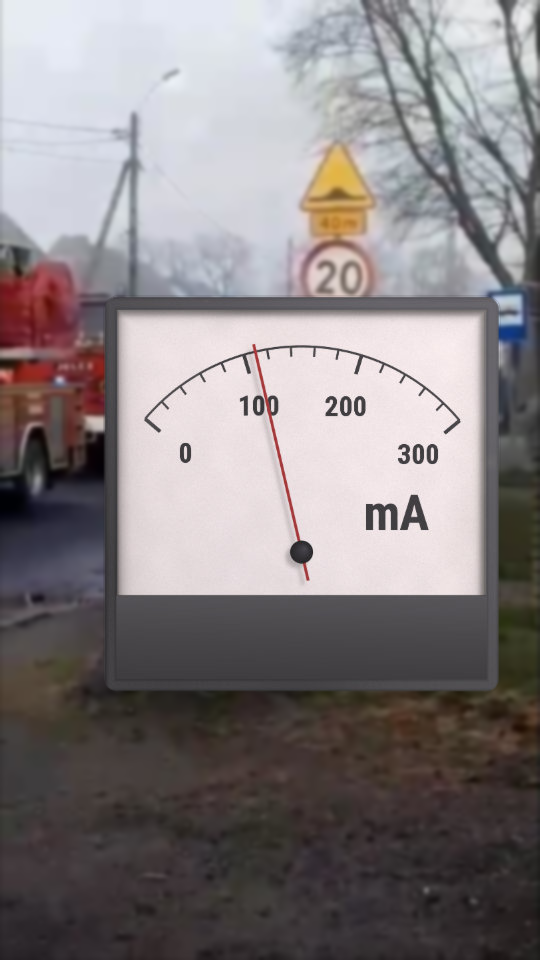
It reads 110 mA
